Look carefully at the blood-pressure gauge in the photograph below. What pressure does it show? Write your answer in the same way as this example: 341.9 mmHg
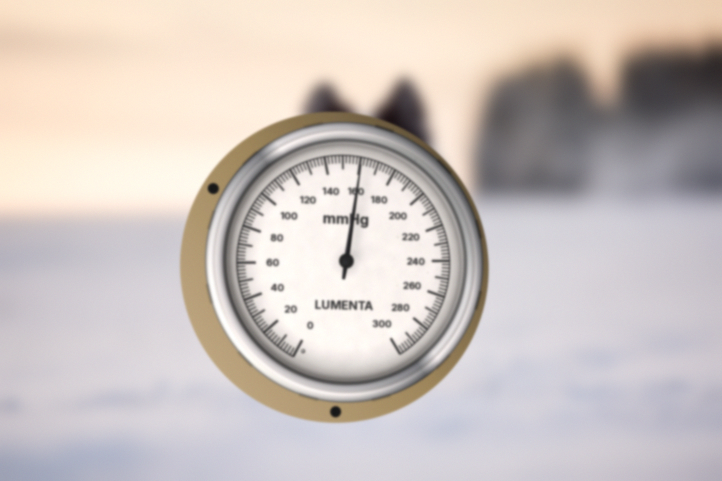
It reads 160 mmHg
